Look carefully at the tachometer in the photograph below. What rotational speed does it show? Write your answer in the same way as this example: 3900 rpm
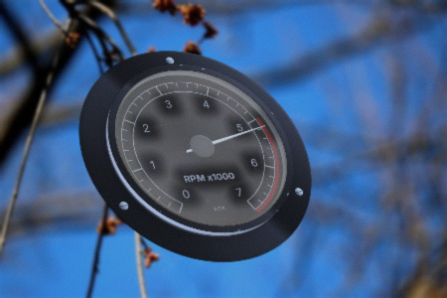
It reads 5200 rpm
